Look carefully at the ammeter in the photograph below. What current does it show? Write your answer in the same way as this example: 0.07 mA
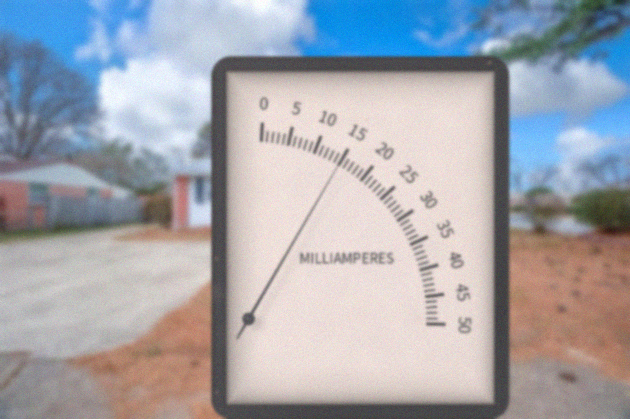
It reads 15 mA
